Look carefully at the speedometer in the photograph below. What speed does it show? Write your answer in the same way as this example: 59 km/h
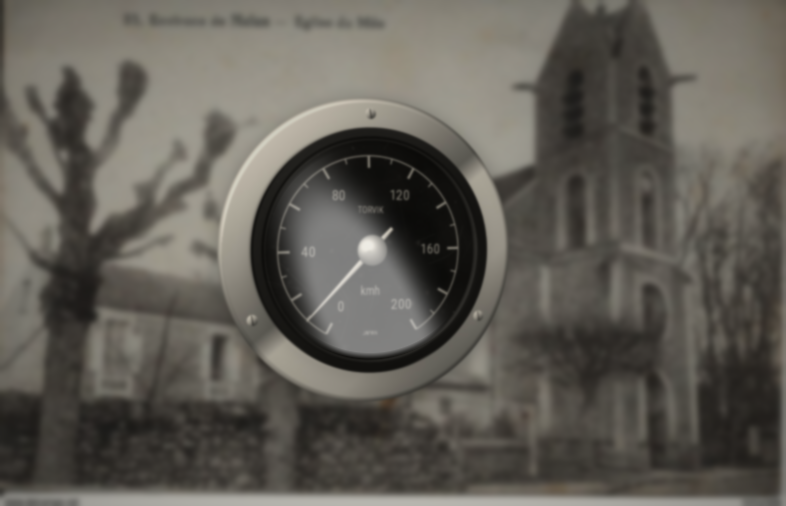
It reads 10 km/h
